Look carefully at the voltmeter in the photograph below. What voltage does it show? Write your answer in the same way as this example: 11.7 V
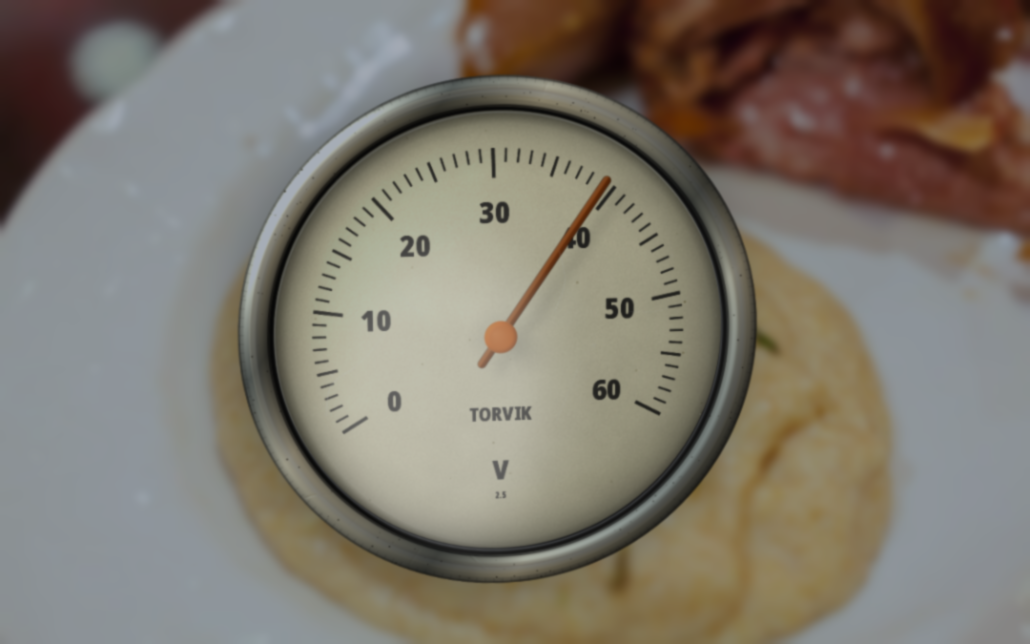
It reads 39 V
